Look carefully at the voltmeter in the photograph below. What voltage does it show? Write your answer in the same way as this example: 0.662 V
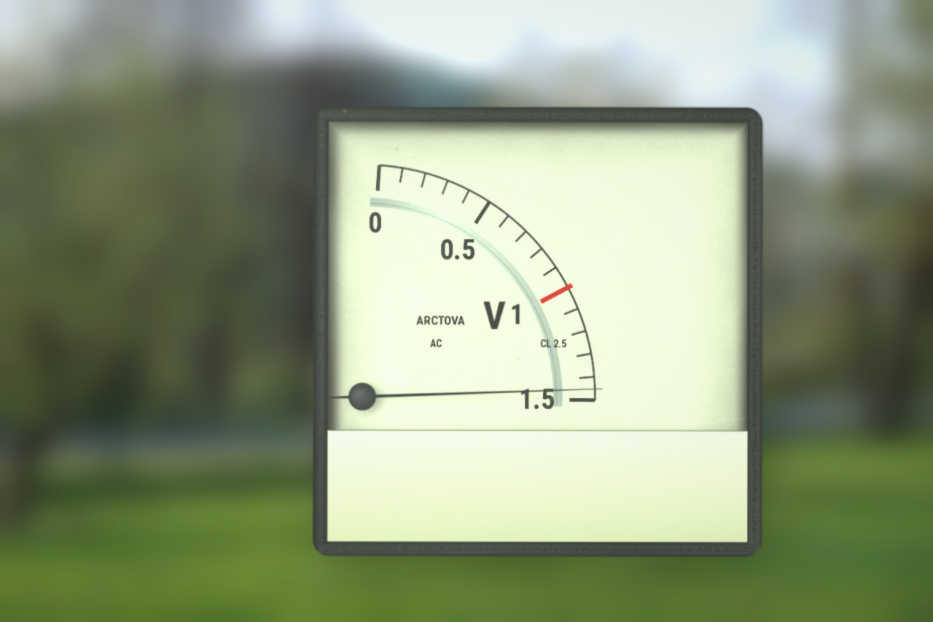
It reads 1.45 V
